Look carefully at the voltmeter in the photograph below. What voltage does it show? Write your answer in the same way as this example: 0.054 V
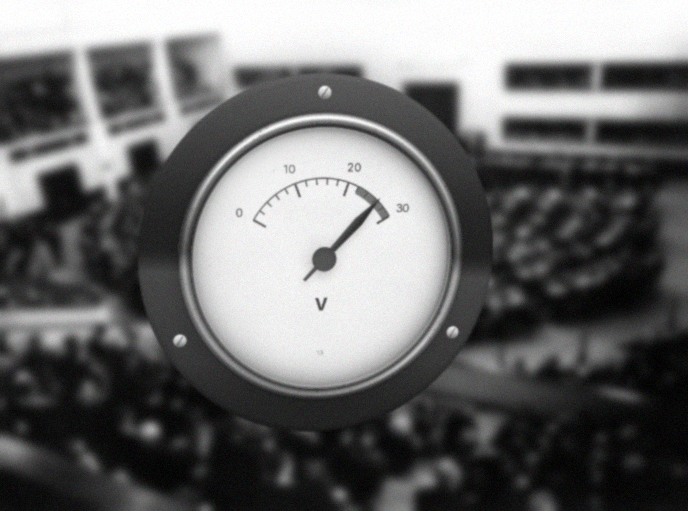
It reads 26 V
